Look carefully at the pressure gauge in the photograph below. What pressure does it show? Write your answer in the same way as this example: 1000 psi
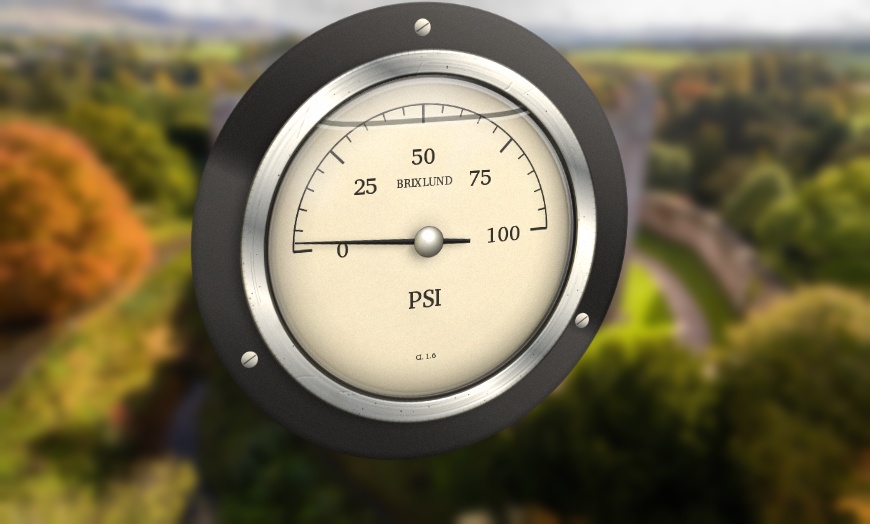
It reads 2.5 psi
